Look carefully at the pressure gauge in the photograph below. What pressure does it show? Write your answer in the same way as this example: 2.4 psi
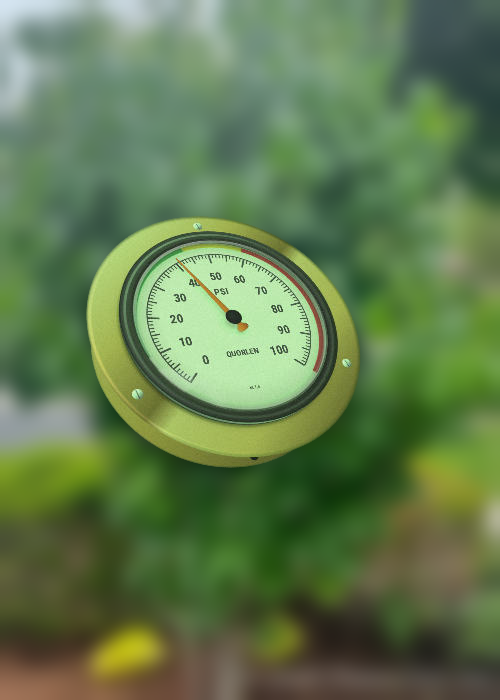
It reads 40 psi
